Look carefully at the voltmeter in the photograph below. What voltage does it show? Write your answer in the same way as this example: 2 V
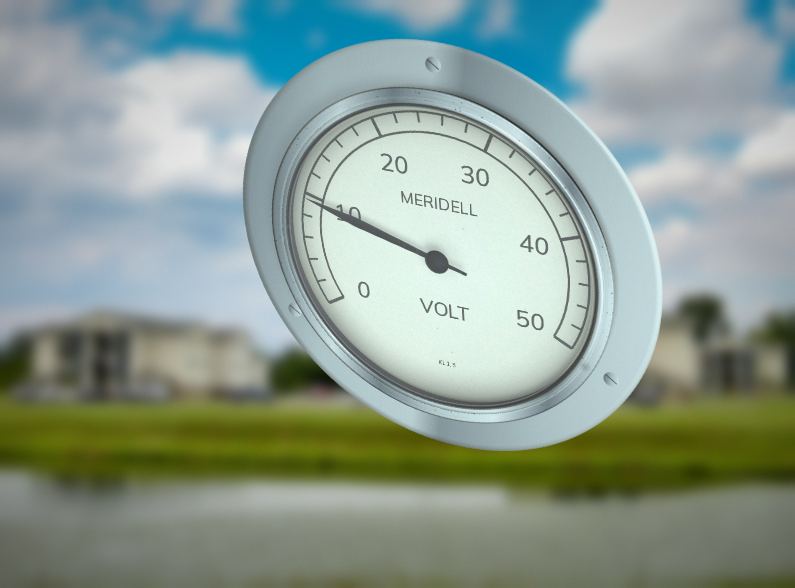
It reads 10 V
